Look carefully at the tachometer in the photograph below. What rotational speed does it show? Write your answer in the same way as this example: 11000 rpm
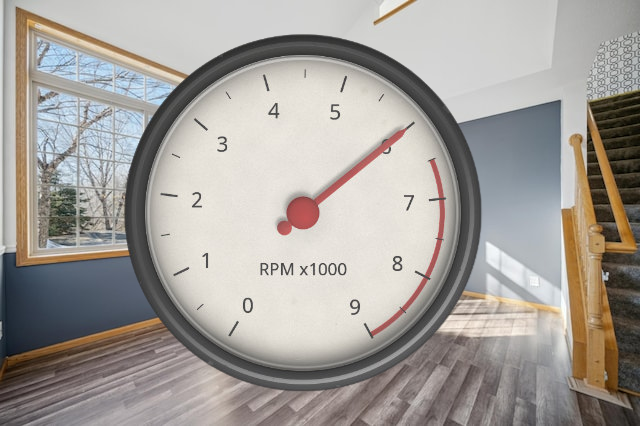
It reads 6000 rpm
